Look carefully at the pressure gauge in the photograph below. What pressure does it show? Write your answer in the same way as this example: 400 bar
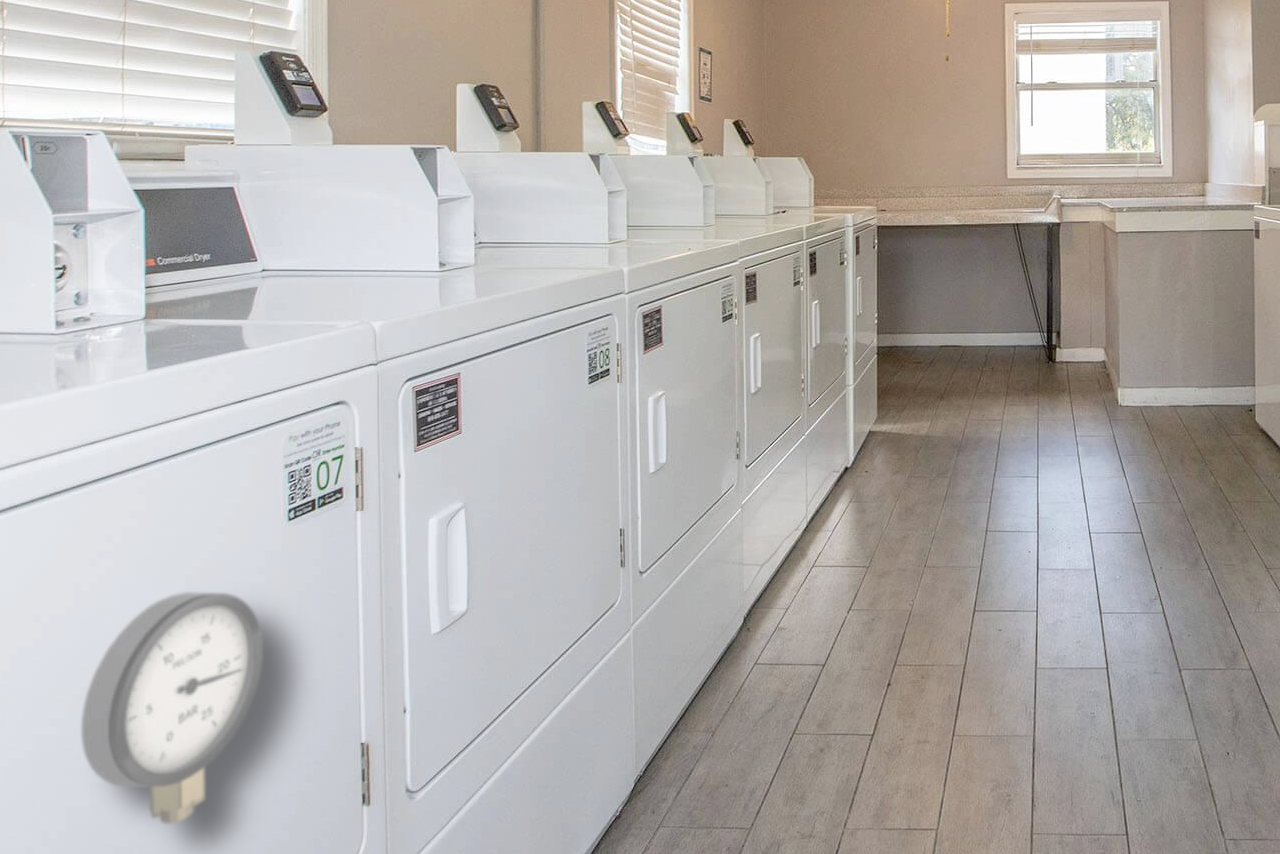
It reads 21 bar
